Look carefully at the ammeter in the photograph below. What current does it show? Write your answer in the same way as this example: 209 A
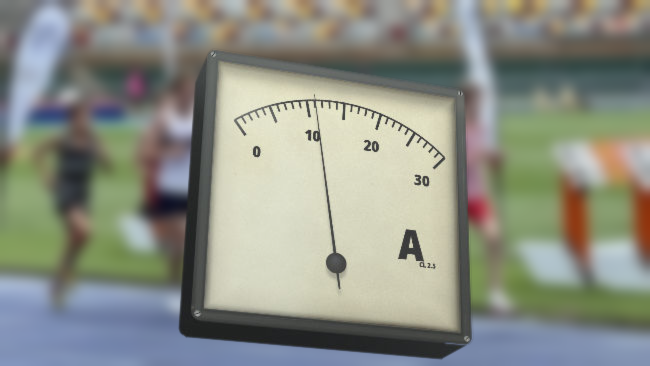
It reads 11 A
